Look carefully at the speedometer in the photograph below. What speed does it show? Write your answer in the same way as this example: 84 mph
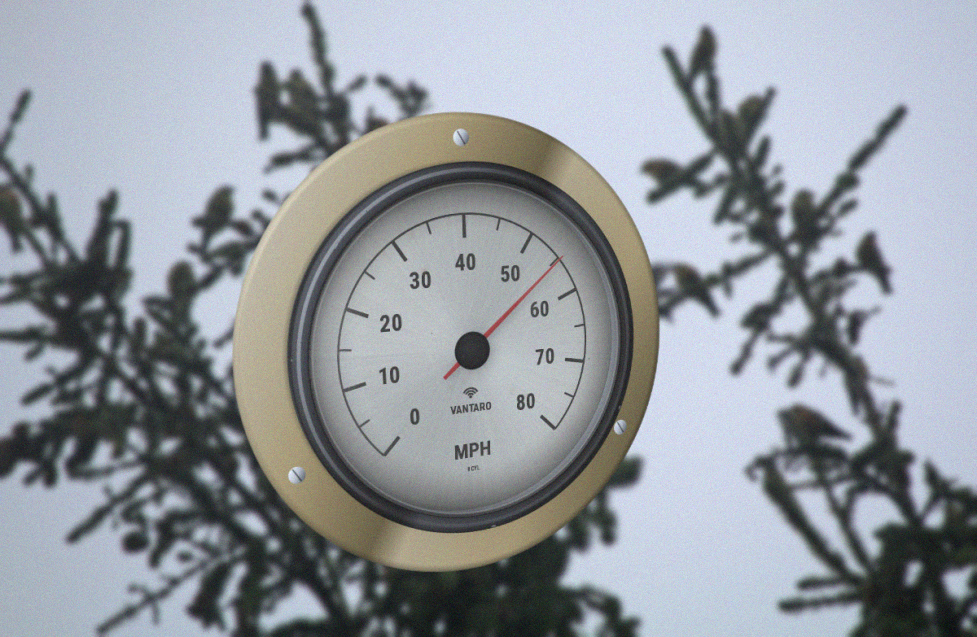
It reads 55 mph
